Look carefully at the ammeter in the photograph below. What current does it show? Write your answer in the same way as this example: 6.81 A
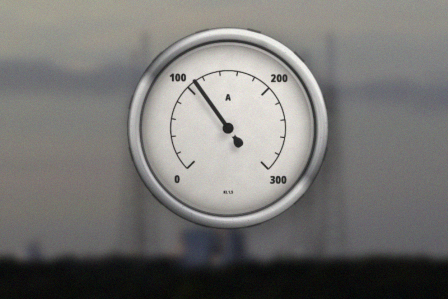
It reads 110 A
